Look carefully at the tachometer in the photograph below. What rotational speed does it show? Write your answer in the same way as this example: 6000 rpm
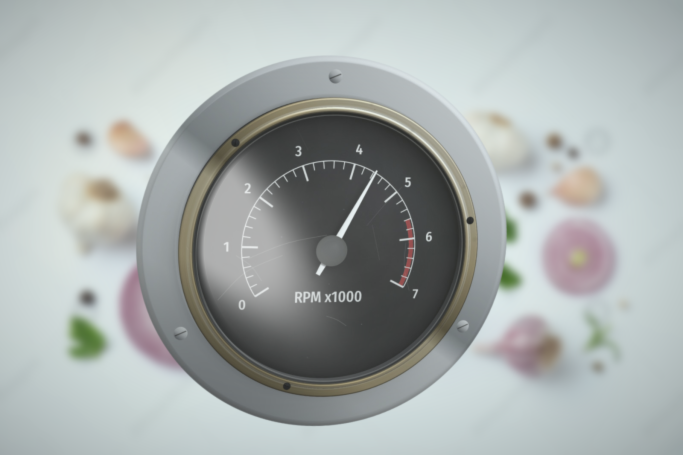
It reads 4400 rpm
